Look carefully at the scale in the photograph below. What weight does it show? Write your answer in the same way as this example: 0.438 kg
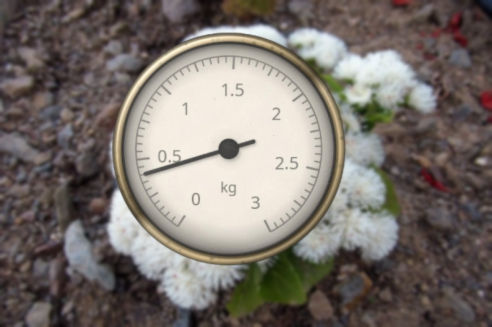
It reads 0.4 kg
